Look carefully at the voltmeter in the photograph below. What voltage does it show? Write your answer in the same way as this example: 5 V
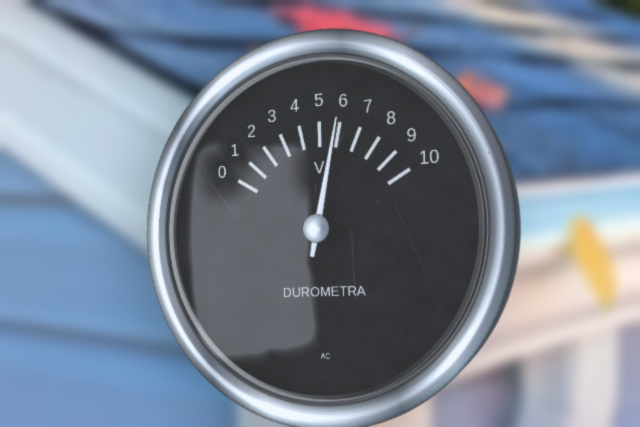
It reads 6 V
